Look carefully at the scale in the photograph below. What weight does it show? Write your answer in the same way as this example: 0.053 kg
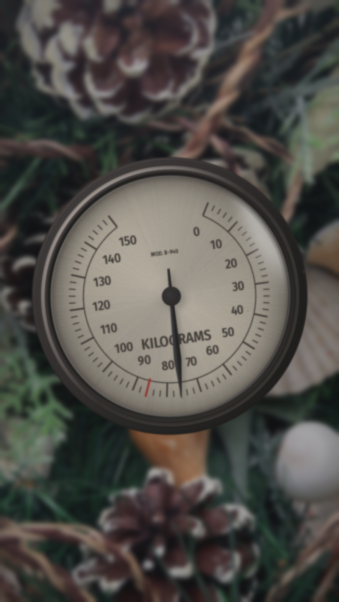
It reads 76 kg
